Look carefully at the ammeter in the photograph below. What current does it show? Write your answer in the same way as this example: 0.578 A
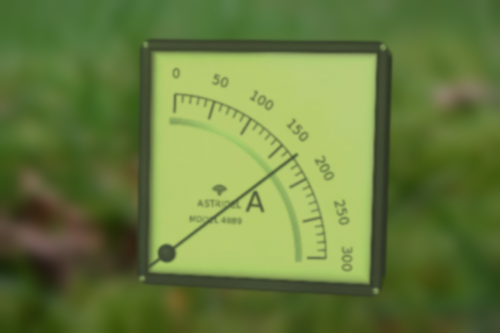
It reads 170 A
